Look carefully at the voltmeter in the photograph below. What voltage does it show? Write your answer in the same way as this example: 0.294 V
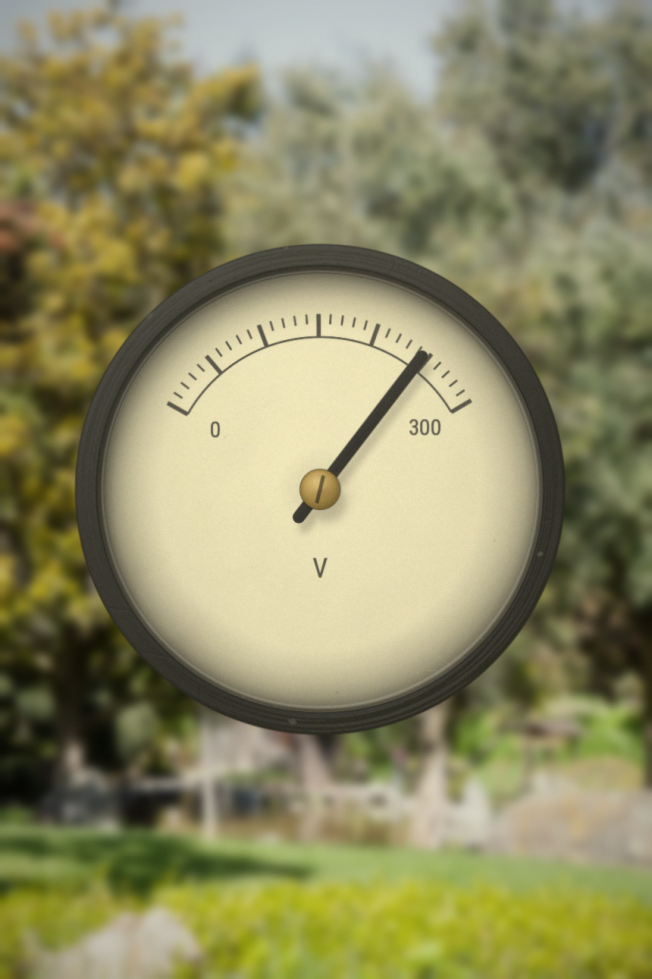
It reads 245 V
